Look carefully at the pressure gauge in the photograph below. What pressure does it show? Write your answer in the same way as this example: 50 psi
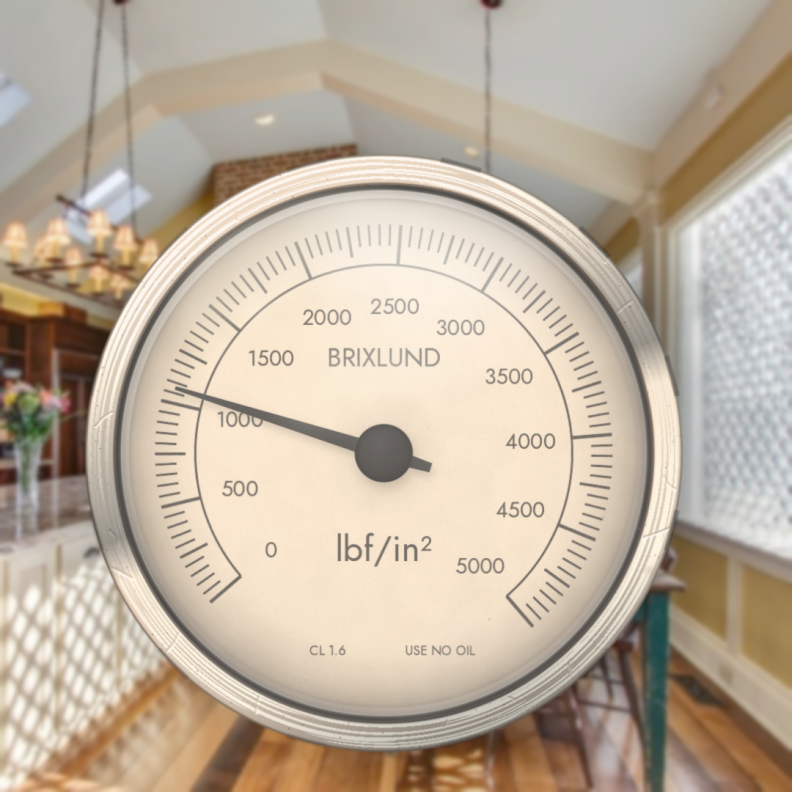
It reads 1075 psi
